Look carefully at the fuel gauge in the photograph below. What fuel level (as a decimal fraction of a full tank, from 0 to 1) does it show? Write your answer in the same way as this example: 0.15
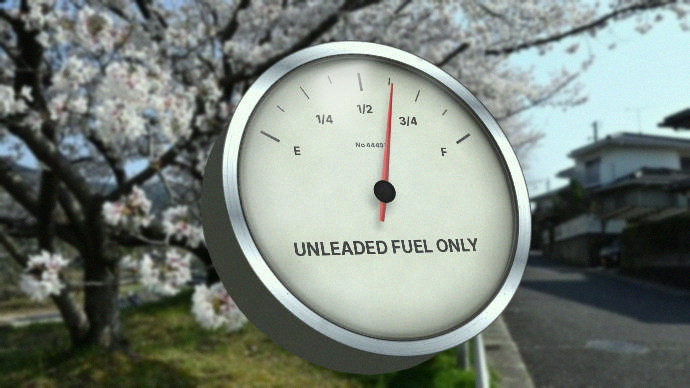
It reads 0.625
